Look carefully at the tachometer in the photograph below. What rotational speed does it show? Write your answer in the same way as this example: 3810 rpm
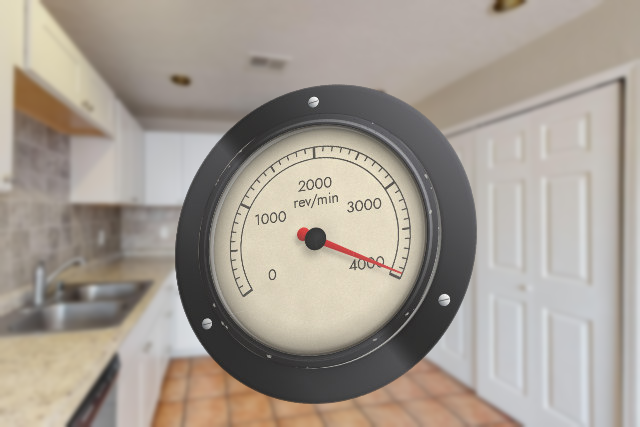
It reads 3950 rpm
